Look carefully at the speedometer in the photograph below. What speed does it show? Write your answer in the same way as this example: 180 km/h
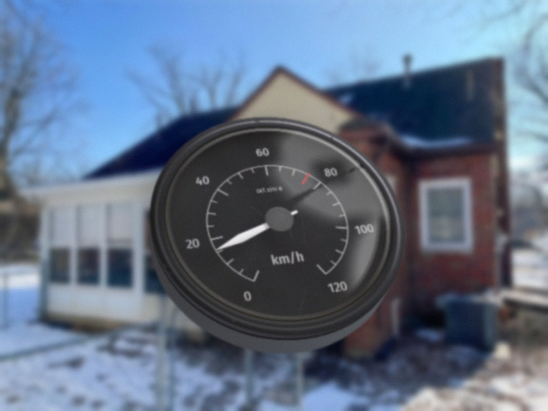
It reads 15 km/h
